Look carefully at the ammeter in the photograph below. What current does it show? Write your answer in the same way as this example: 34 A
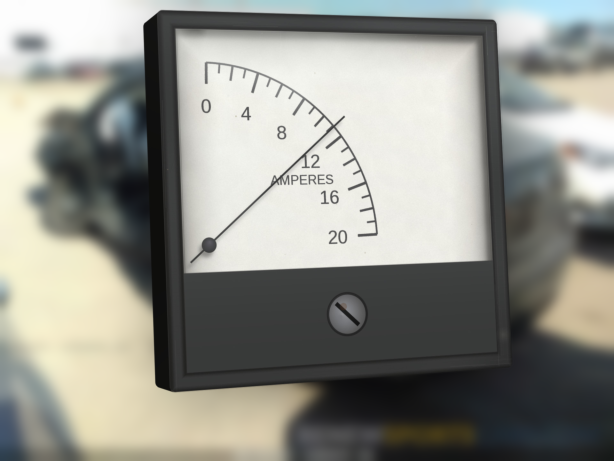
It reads 11 A
